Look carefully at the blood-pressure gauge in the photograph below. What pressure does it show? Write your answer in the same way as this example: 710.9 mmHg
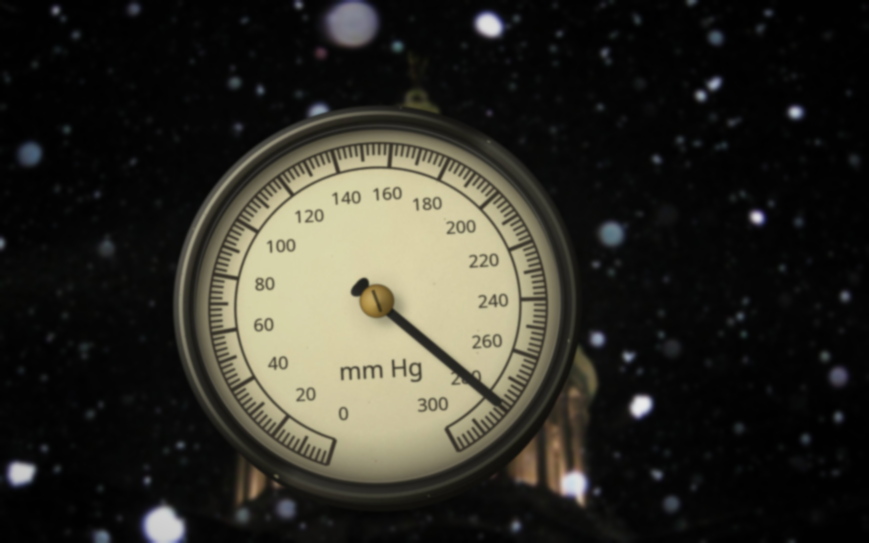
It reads 280 mmHg
